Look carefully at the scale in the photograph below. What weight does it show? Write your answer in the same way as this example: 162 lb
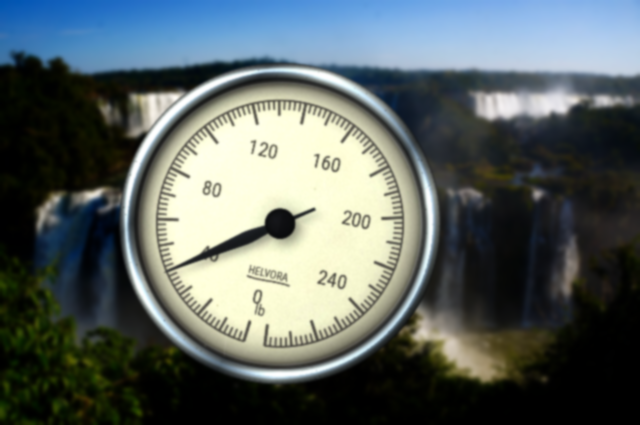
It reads 40 lb
